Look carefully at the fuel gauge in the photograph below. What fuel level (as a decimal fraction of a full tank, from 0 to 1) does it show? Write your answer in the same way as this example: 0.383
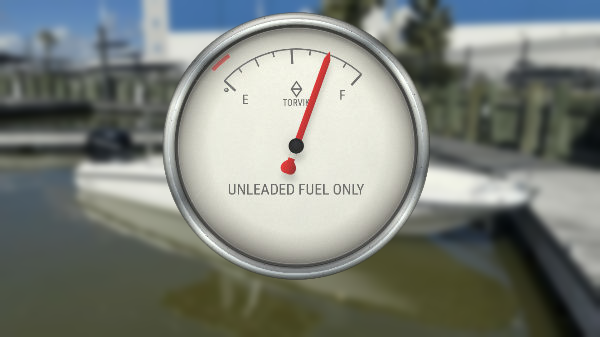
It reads 0.75
